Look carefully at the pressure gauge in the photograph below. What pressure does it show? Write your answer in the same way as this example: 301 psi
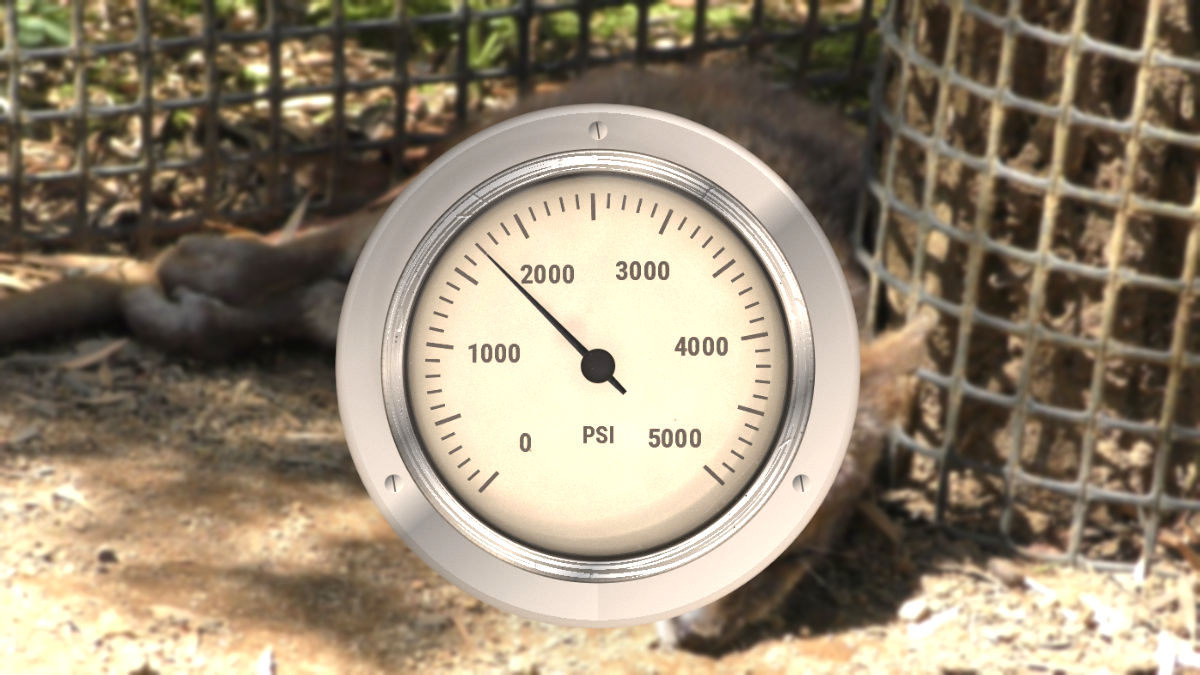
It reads 1700 psi
